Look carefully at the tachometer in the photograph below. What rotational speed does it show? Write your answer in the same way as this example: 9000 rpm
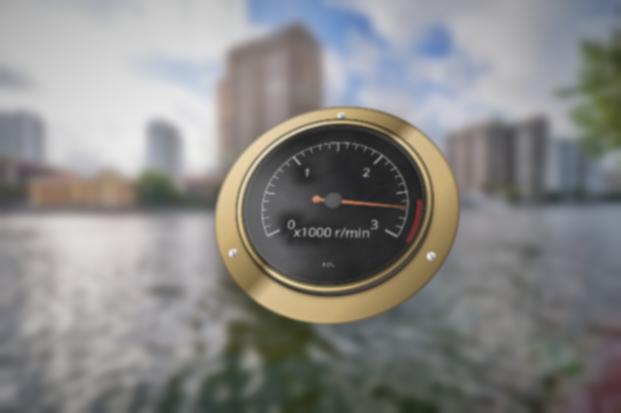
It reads 2700 rpm
